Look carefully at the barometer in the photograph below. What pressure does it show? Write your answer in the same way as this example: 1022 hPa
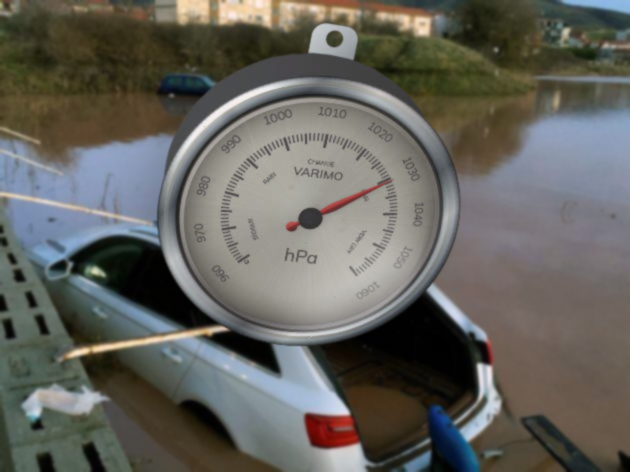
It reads 1030 hPa
